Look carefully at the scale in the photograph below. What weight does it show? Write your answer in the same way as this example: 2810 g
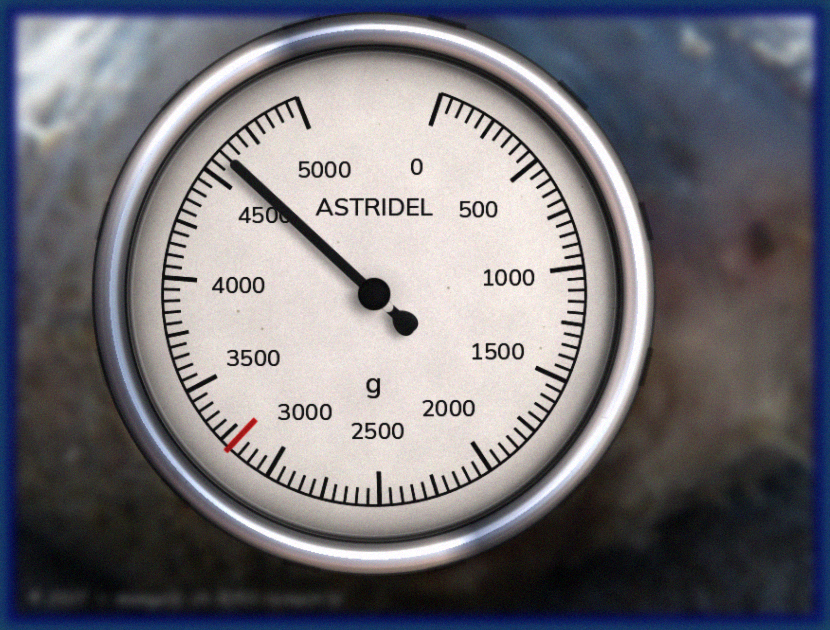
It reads 4600 g
